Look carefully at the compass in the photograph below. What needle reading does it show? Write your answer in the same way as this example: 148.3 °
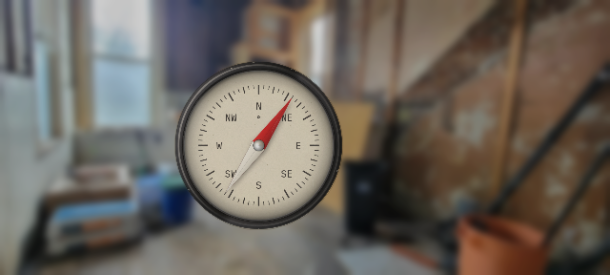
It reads 35 °
